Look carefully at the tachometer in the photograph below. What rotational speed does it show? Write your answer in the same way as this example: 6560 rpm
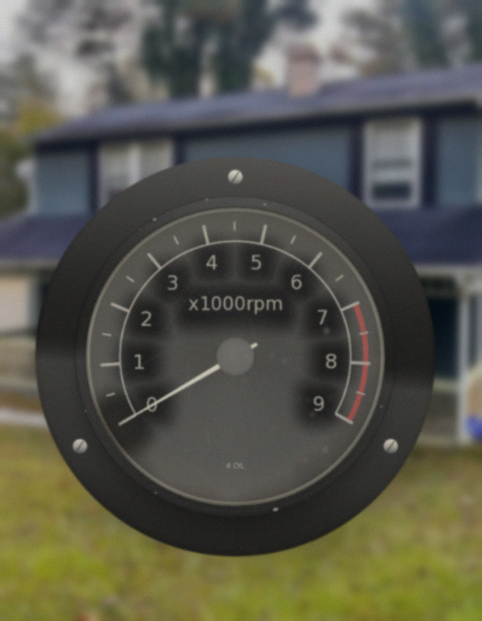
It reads 0 rpm
